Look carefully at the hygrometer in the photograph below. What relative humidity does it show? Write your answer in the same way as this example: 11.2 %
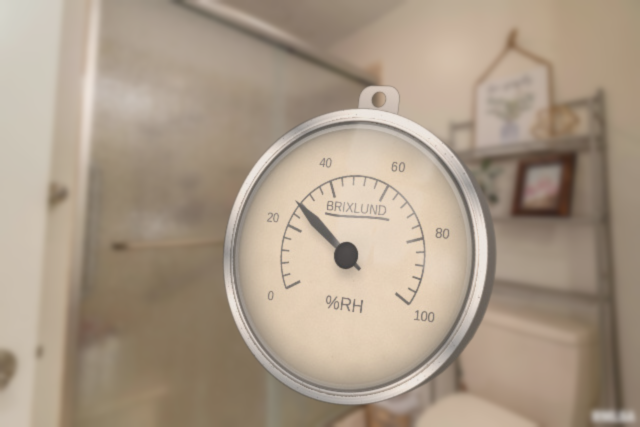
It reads 28 %
